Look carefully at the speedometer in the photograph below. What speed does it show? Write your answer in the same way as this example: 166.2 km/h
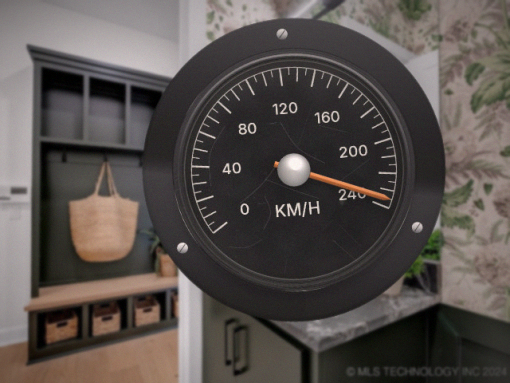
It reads 235 km/h
